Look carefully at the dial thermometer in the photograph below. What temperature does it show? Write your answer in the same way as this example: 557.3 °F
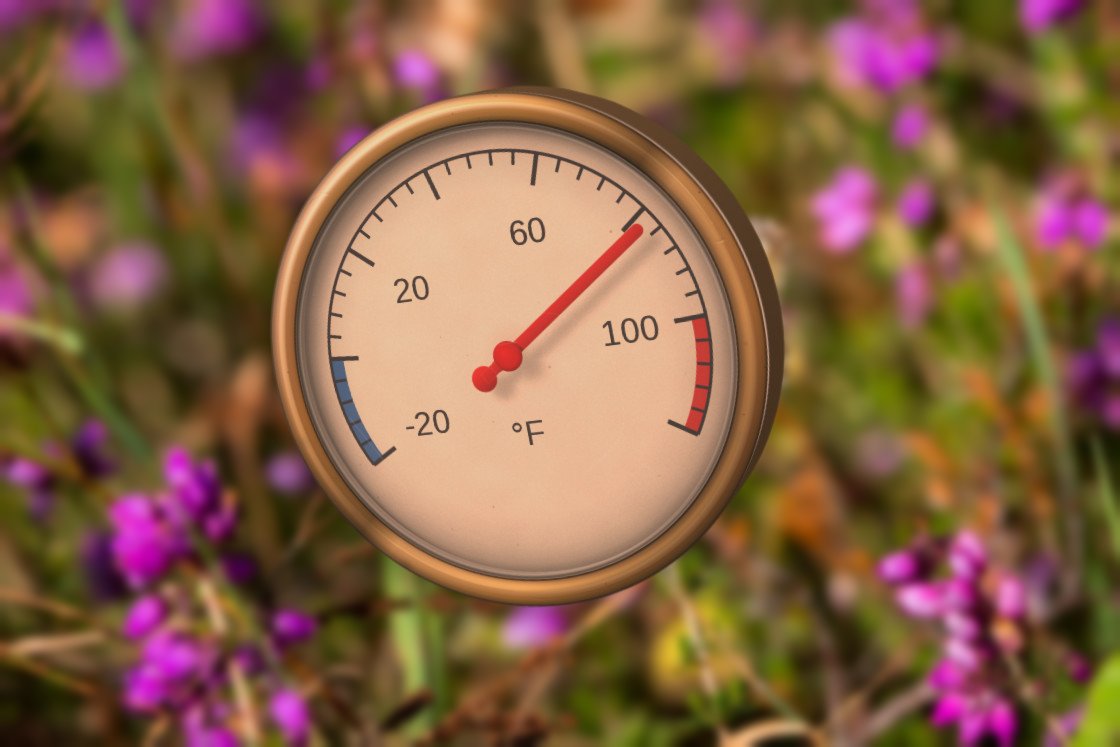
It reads 82 °F
